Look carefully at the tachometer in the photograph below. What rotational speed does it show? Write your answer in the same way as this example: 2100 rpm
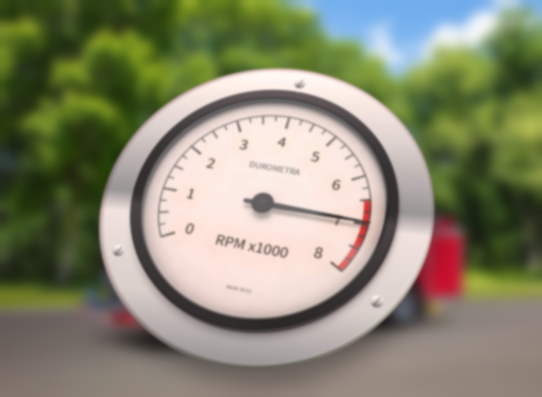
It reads 7000 rpm
